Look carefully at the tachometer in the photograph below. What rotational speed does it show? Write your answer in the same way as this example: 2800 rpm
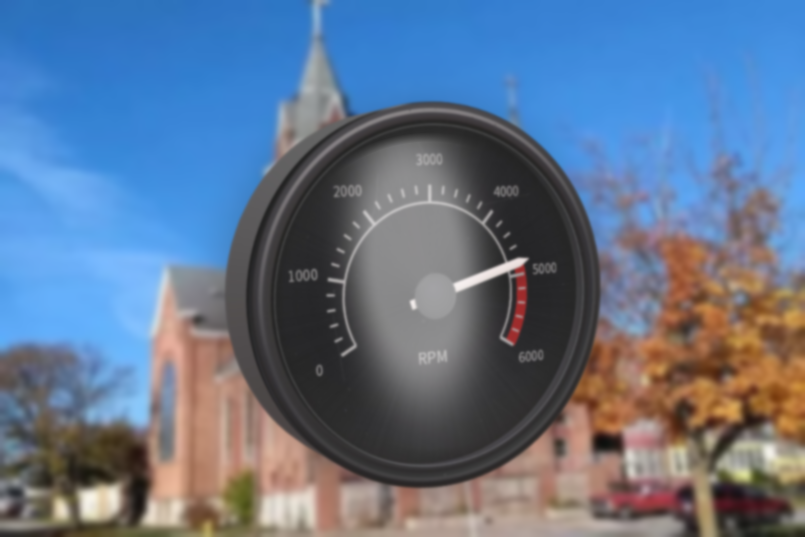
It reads 4800 rpm
